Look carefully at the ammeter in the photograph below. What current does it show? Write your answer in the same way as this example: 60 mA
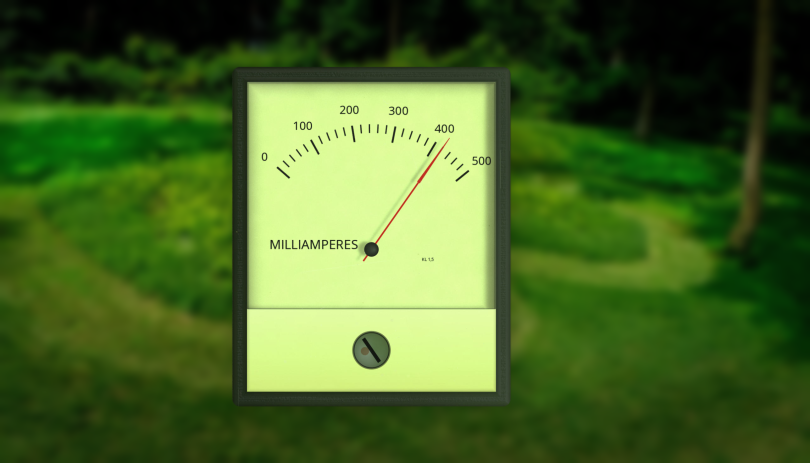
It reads 420 mA
